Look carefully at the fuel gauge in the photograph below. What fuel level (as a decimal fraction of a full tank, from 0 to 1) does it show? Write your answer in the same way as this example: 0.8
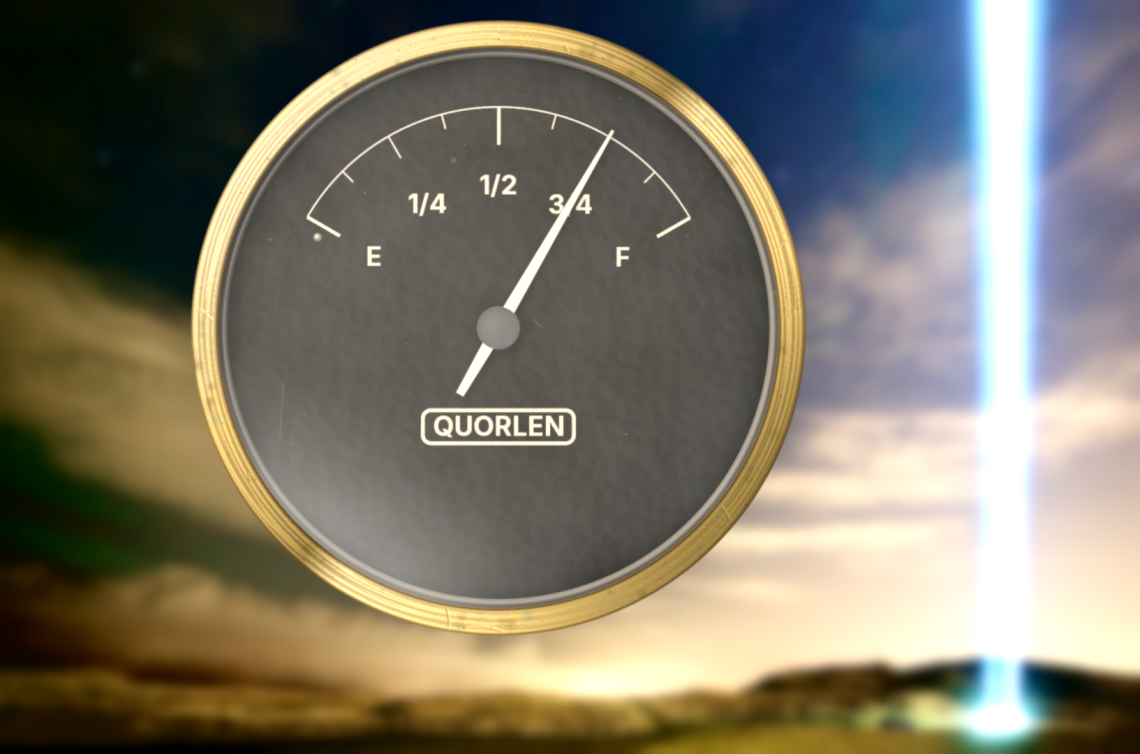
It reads 0.75
